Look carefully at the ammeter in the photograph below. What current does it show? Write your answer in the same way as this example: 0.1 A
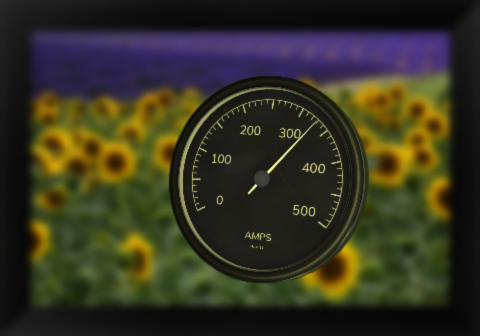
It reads 330 A
